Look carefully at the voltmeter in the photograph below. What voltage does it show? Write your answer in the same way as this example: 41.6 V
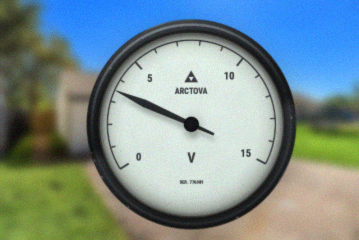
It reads 3.5 V
